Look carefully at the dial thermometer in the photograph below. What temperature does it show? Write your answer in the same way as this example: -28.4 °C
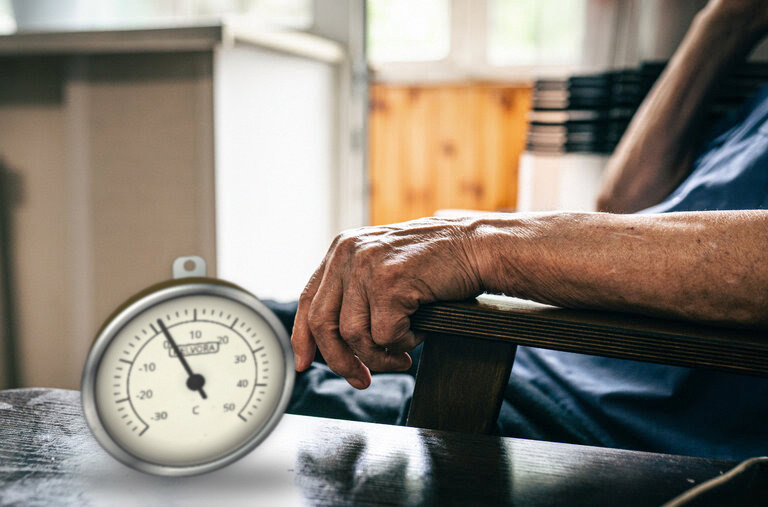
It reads 2 °C
